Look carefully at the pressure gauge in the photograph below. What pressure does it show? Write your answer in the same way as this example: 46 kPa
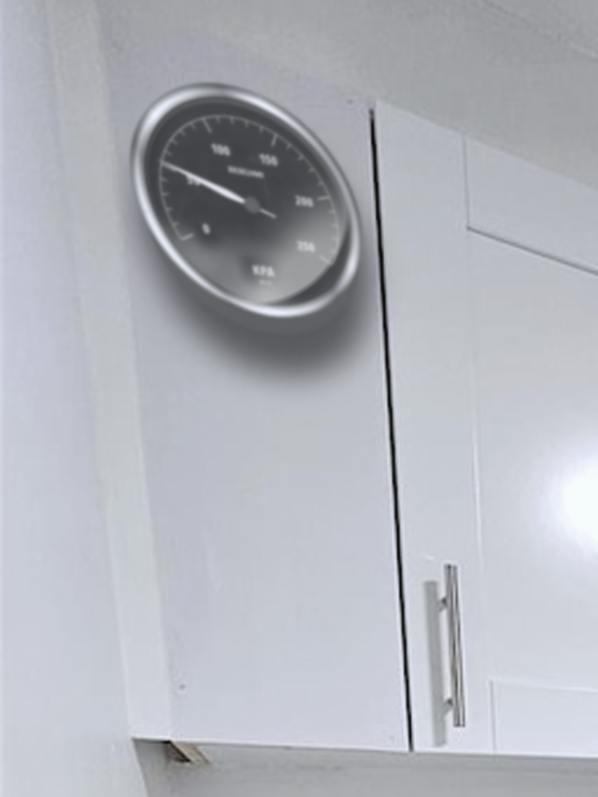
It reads 50 kPa
